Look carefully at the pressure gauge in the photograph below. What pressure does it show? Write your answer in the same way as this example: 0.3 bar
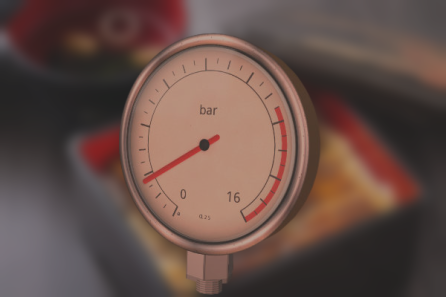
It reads 1.75 bar
